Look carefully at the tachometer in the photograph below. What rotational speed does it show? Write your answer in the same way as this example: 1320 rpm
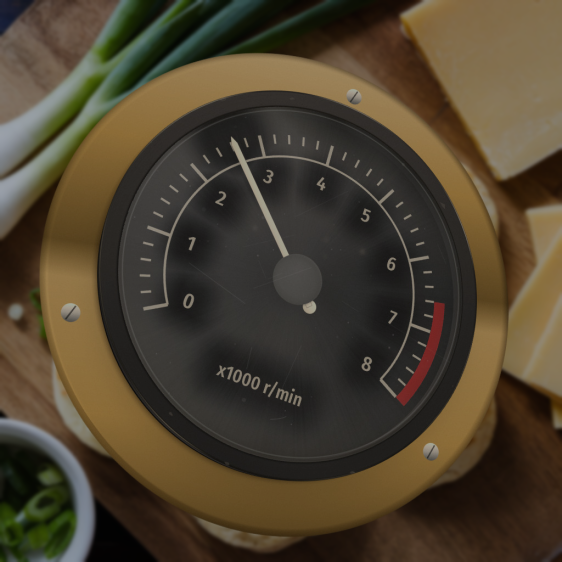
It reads 2600 rpm
